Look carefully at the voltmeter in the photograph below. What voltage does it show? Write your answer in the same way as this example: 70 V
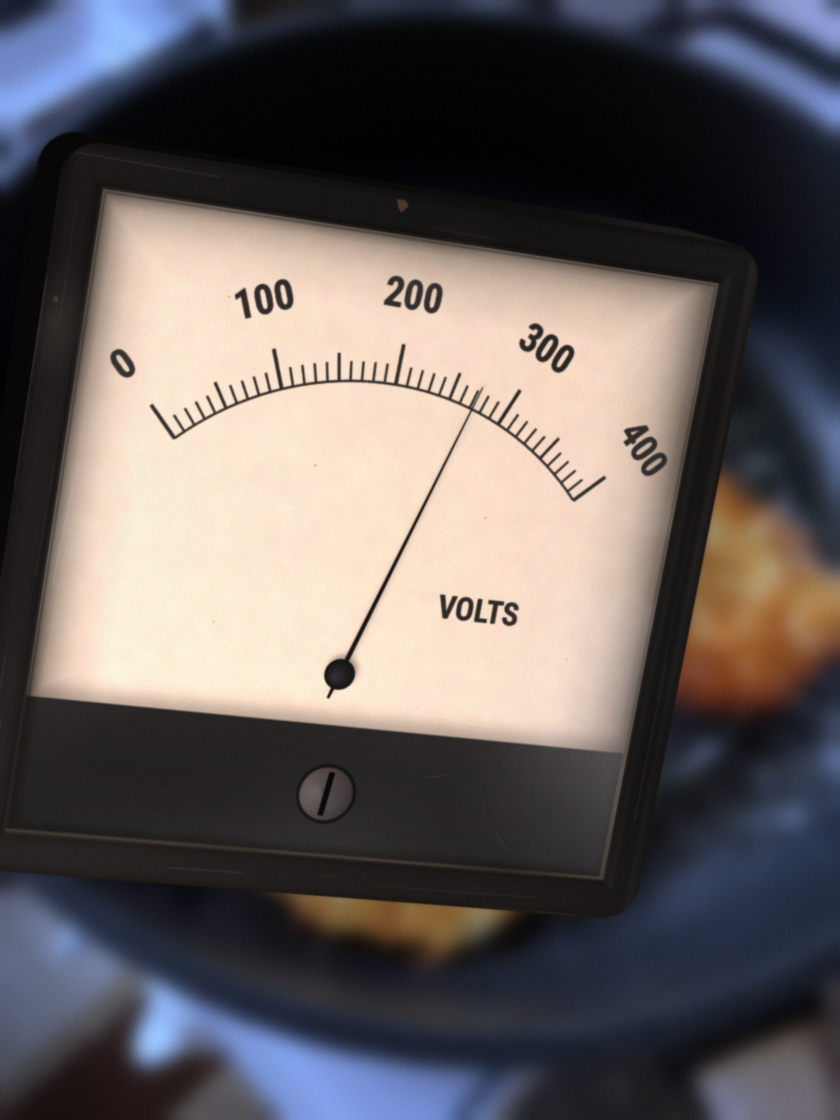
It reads 270 V
